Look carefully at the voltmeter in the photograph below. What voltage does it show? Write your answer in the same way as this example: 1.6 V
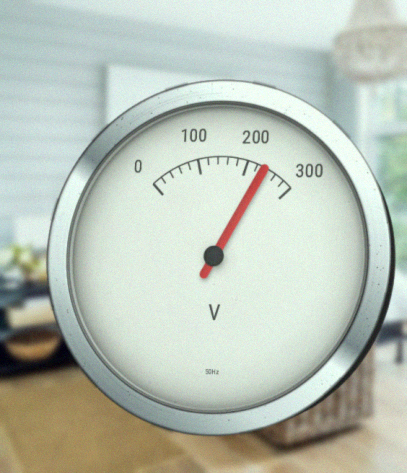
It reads 240 V
